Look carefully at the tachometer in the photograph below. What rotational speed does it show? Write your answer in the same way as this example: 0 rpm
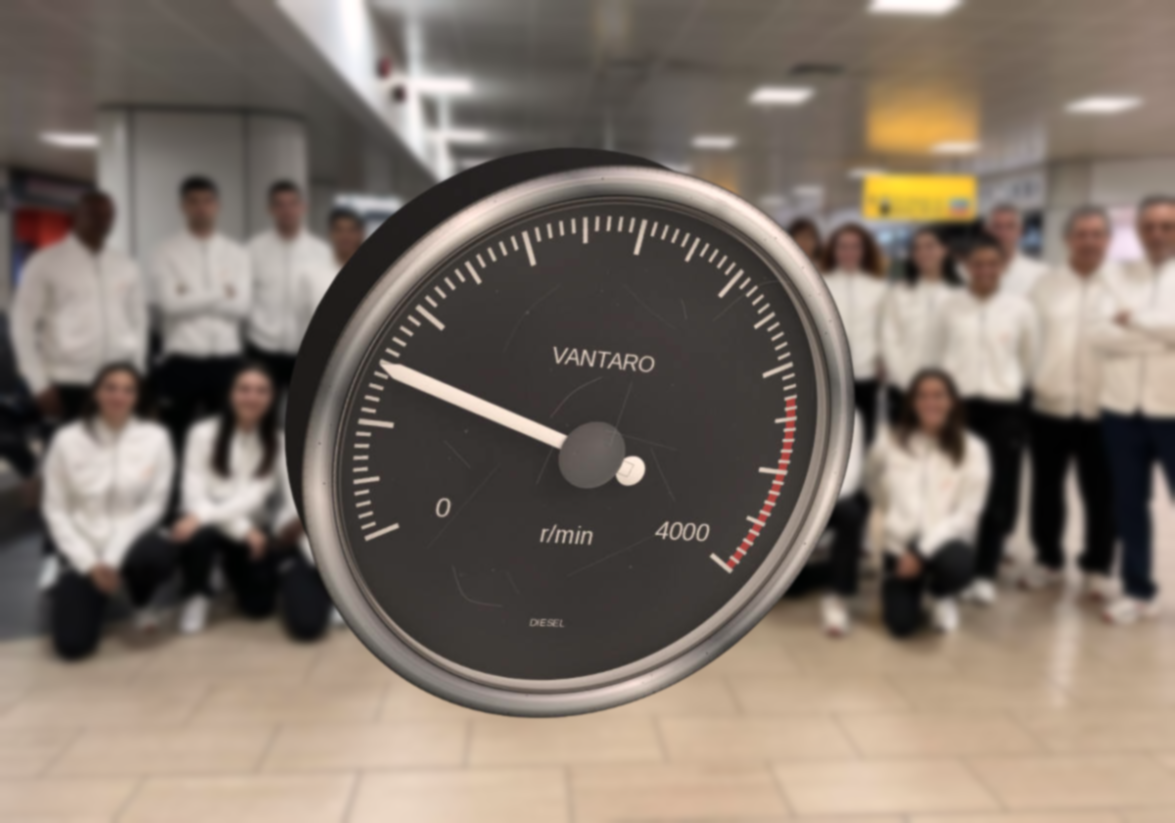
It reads 750 rpm
